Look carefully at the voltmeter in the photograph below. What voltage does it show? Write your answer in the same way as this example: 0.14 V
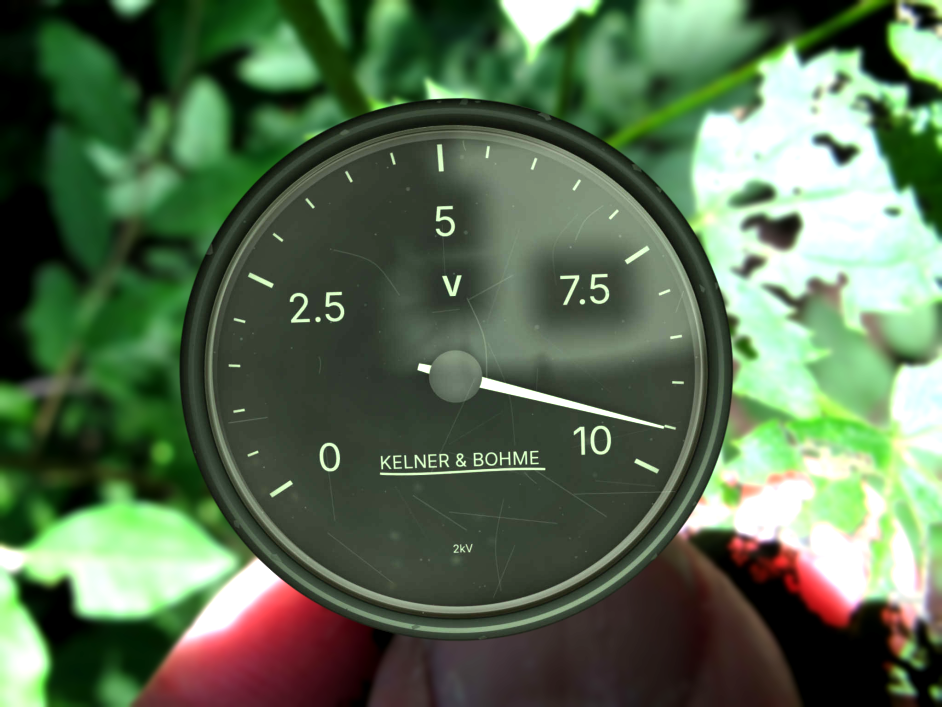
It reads 9.5 V
